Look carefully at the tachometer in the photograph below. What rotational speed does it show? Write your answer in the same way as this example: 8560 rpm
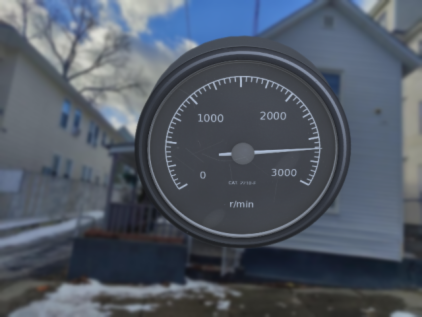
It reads 2600 rpm
